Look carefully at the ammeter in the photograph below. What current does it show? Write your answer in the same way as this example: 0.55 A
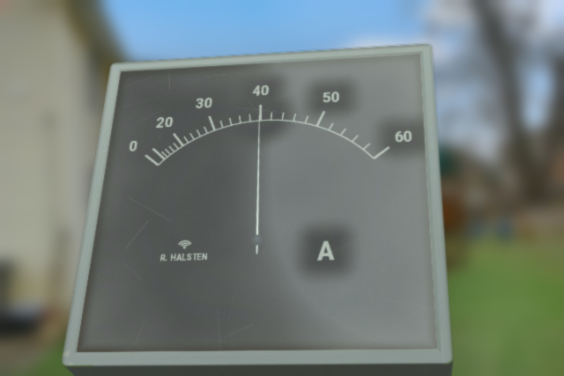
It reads 40 A
